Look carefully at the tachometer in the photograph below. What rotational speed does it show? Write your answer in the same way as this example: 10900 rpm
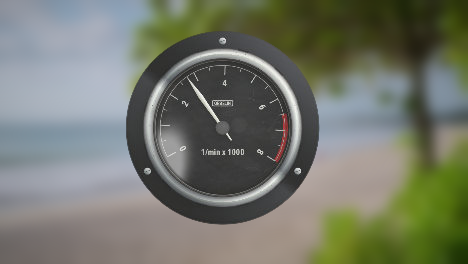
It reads 2750 rpm
